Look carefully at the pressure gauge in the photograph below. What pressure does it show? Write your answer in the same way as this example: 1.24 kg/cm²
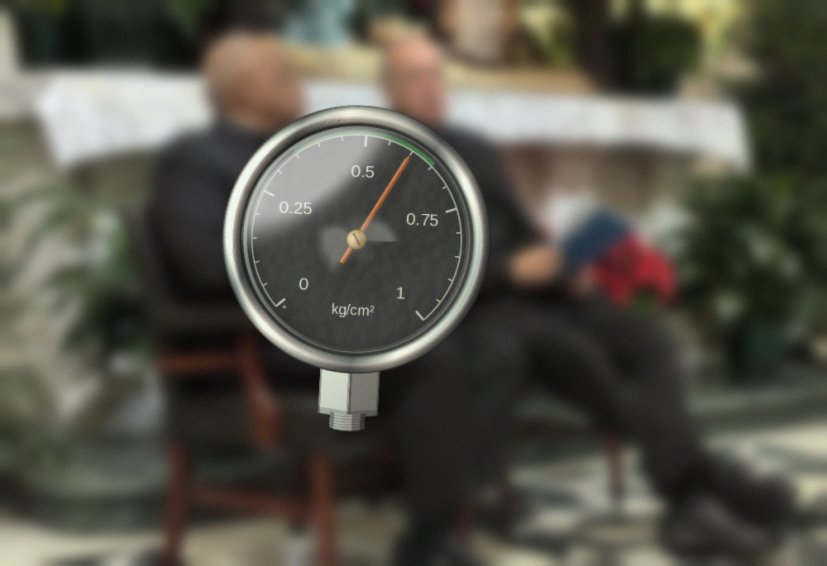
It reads 0.6 kg/cm²
